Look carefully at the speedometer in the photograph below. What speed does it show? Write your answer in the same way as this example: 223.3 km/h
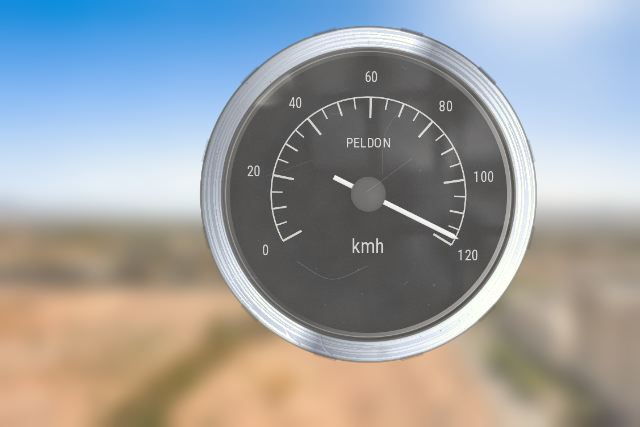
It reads 117.5 km/h
